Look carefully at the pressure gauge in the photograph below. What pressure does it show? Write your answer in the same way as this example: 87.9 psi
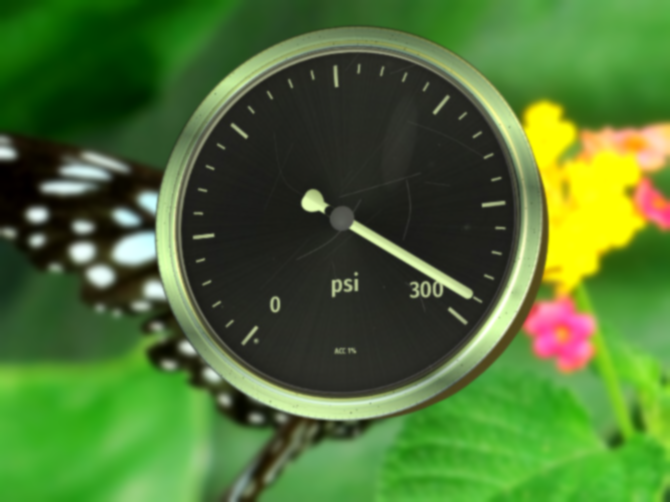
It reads 290 psi
